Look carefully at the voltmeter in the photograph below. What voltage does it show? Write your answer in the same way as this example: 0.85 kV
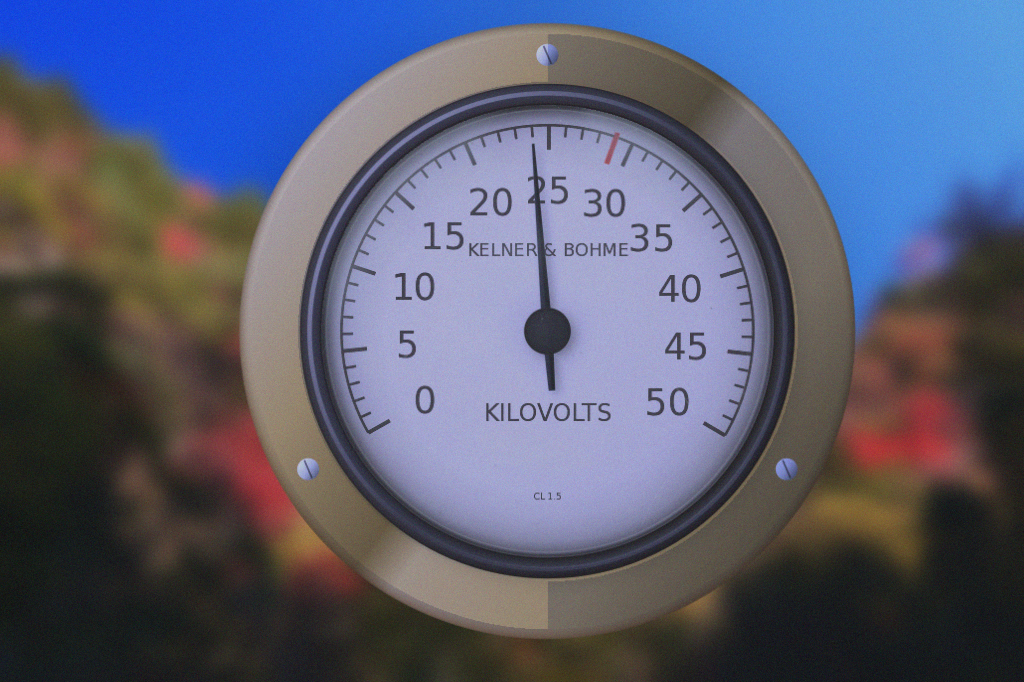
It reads 24 kV
